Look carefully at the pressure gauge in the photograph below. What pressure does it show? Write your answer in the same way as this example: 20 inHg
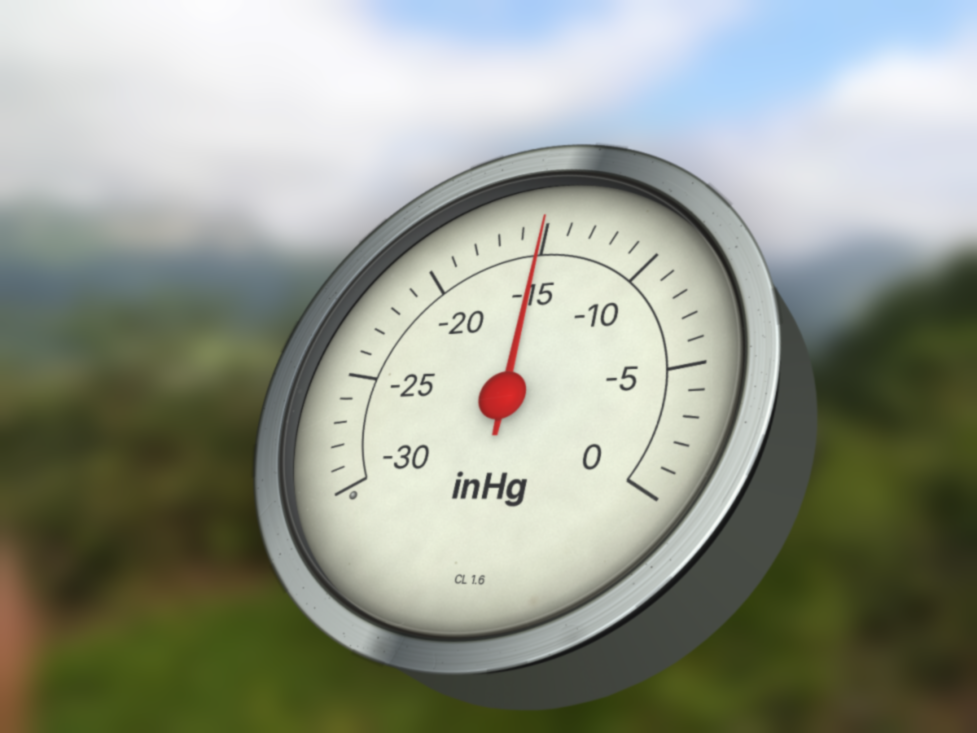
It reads -15 inHg
